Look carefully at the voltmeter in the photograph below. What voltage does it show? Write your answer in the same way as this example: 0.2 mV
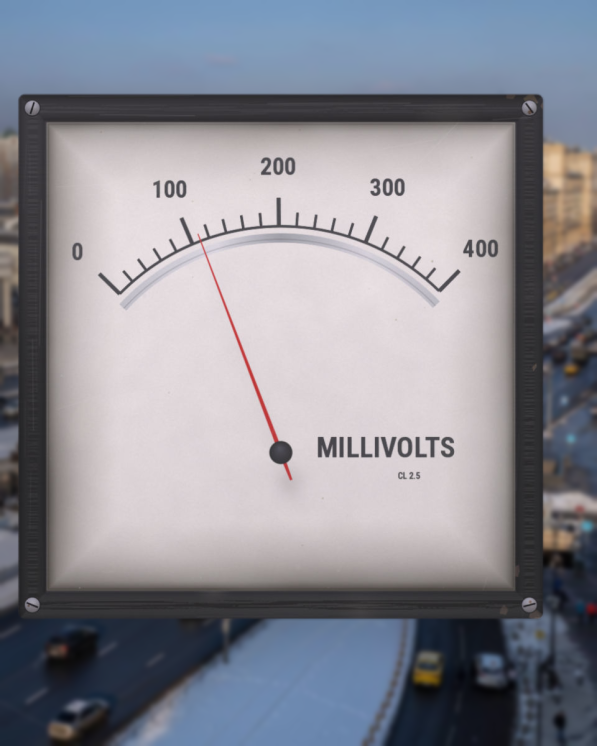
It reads 110 mV
